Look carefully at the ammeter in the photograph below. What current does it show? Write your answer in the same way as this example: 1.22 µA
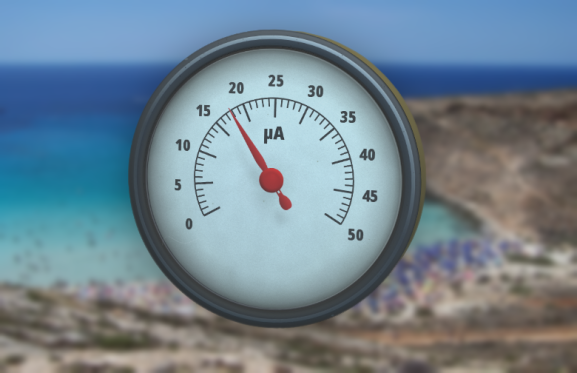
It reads 18 µA
